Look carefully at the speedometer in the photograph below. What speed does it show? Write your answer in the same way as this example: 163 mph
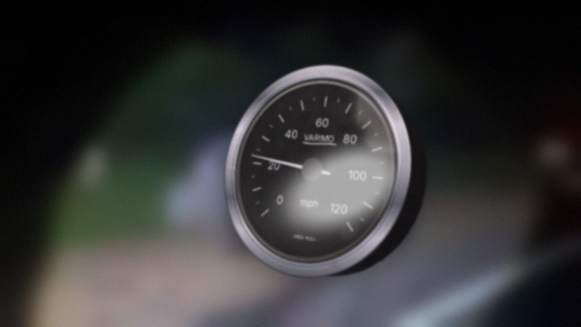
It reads 22.5 mph
